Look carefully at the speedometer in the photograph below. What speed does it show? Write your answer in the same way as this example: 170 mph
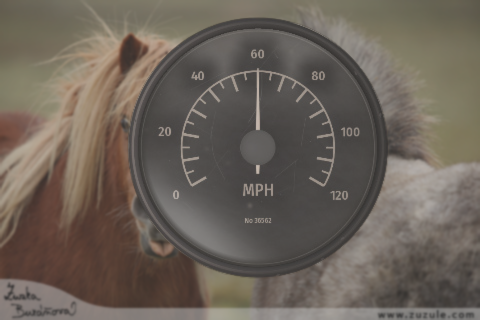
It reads 60 mph
